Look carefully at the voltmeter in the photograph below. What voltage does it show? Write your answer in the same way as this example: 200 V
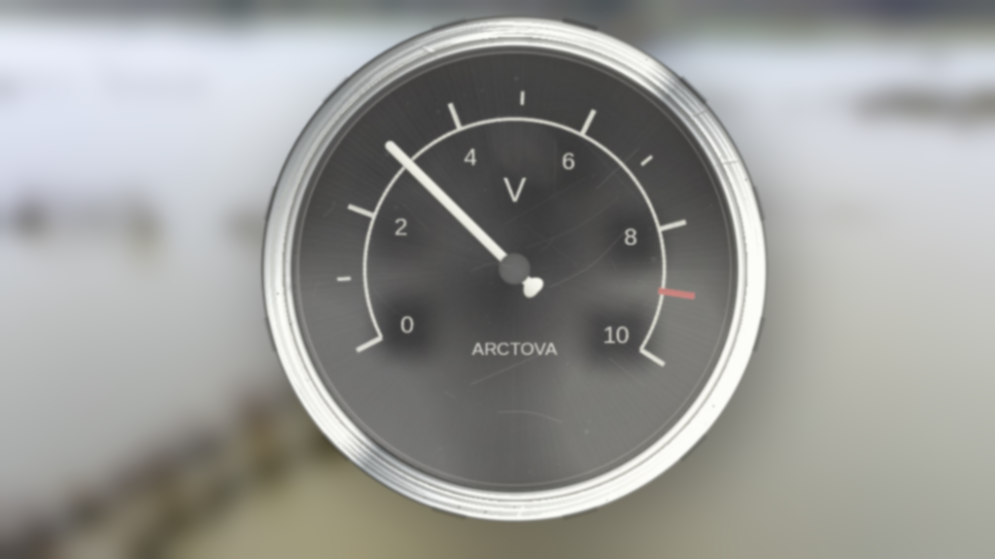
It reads 3 V
